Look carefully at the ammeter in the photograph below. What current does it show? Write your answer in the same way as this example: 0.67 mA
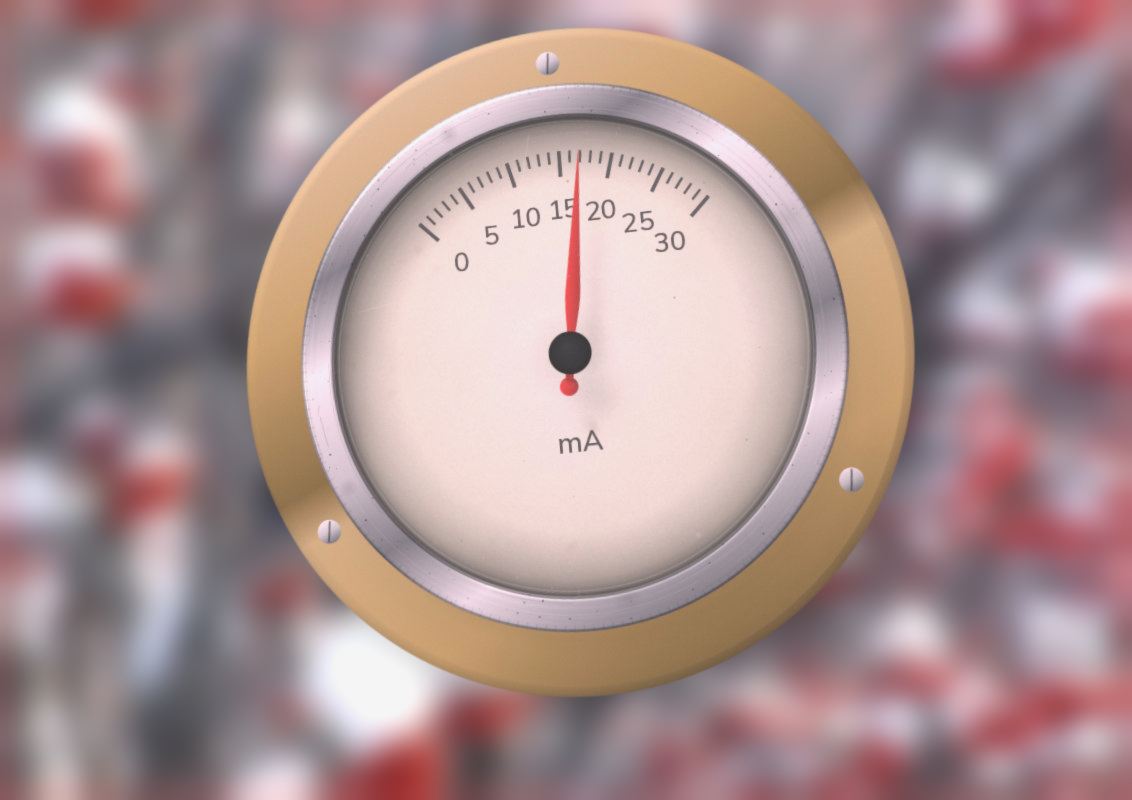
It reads 17 mA
